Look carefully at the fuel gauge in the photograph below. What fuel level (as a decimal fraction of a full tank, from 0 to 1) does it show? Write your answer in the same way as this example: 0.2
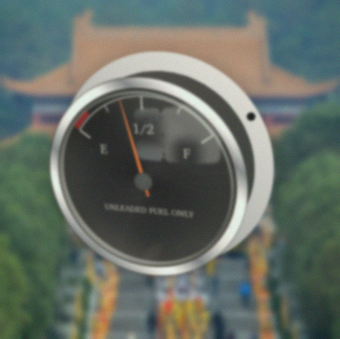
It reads 0.375
